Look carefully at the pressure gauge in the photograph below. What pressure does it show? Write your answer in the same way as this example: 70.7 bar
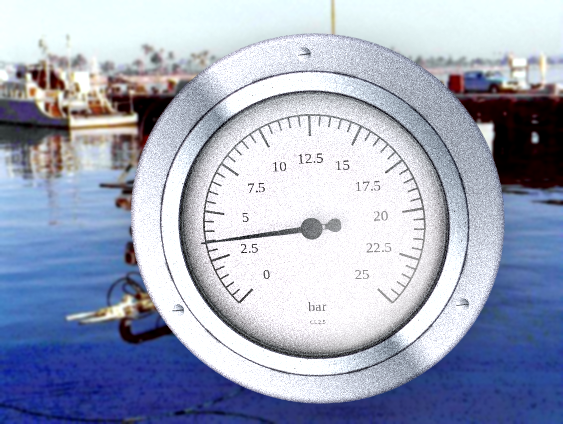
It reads 3.5 bar
